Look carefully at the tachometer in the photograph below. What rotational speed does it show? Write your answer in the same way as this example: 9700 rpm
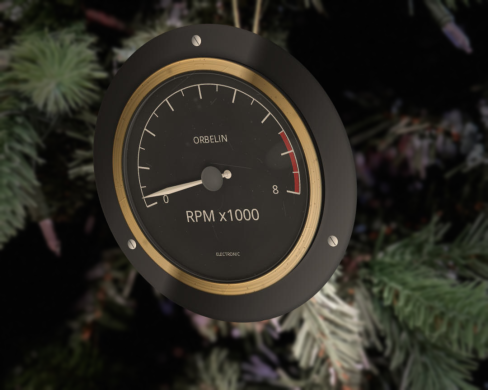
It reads 250 rpm
